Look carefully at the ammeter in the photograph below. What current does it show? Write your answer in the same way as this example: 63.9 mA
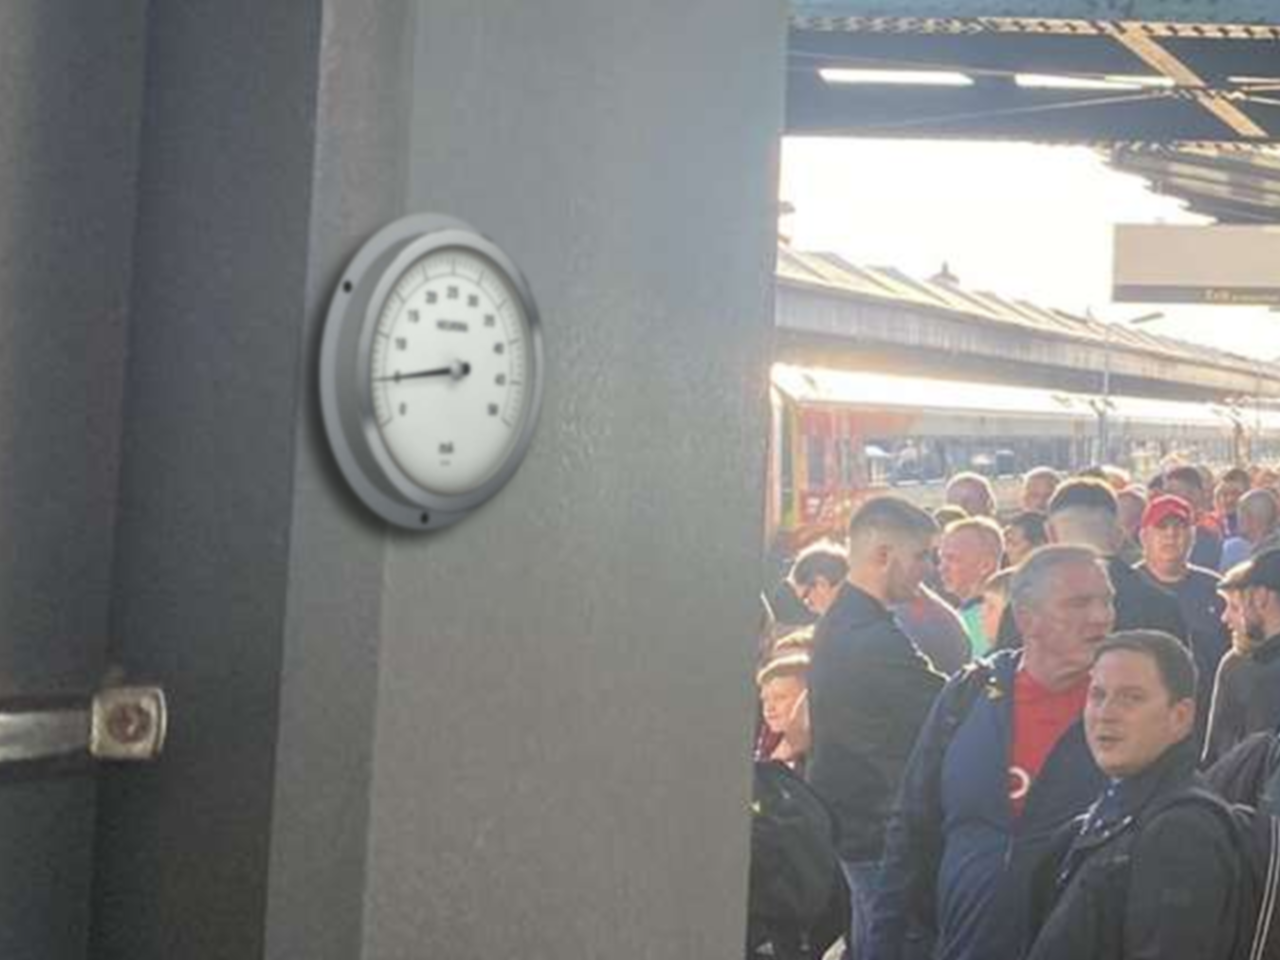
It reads 5 mA
